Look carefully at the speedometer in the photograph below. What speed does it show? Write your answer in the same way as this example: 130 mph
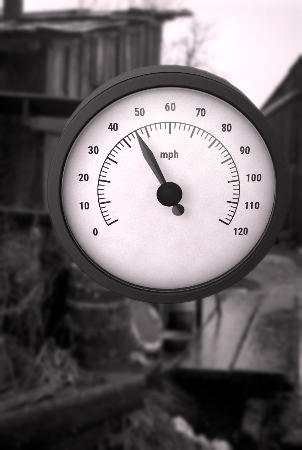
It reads 46 mph
